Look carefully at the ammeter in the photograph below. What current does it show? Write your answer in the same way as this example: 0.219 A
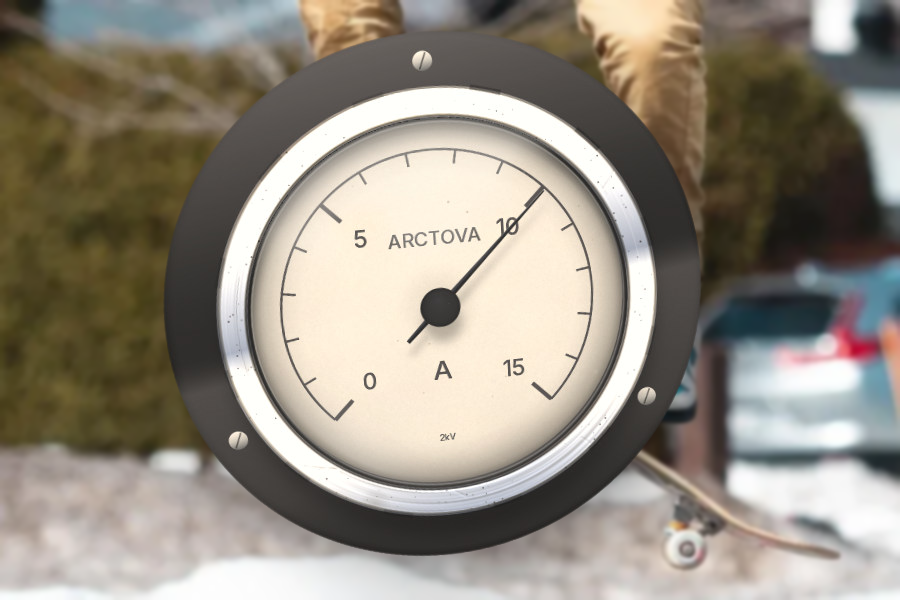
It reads 10 A
